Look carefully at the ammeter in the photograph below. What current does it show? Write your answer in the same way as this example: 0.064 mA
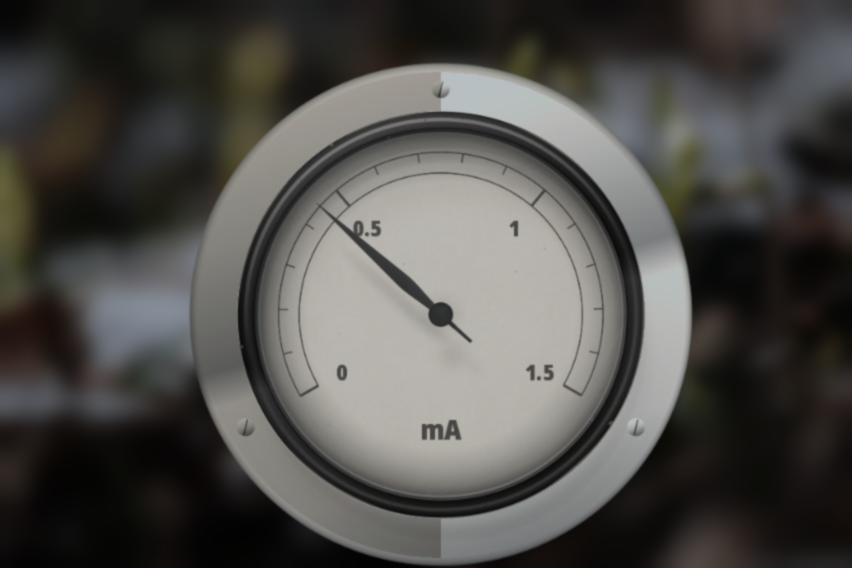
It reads 0.45 mA
